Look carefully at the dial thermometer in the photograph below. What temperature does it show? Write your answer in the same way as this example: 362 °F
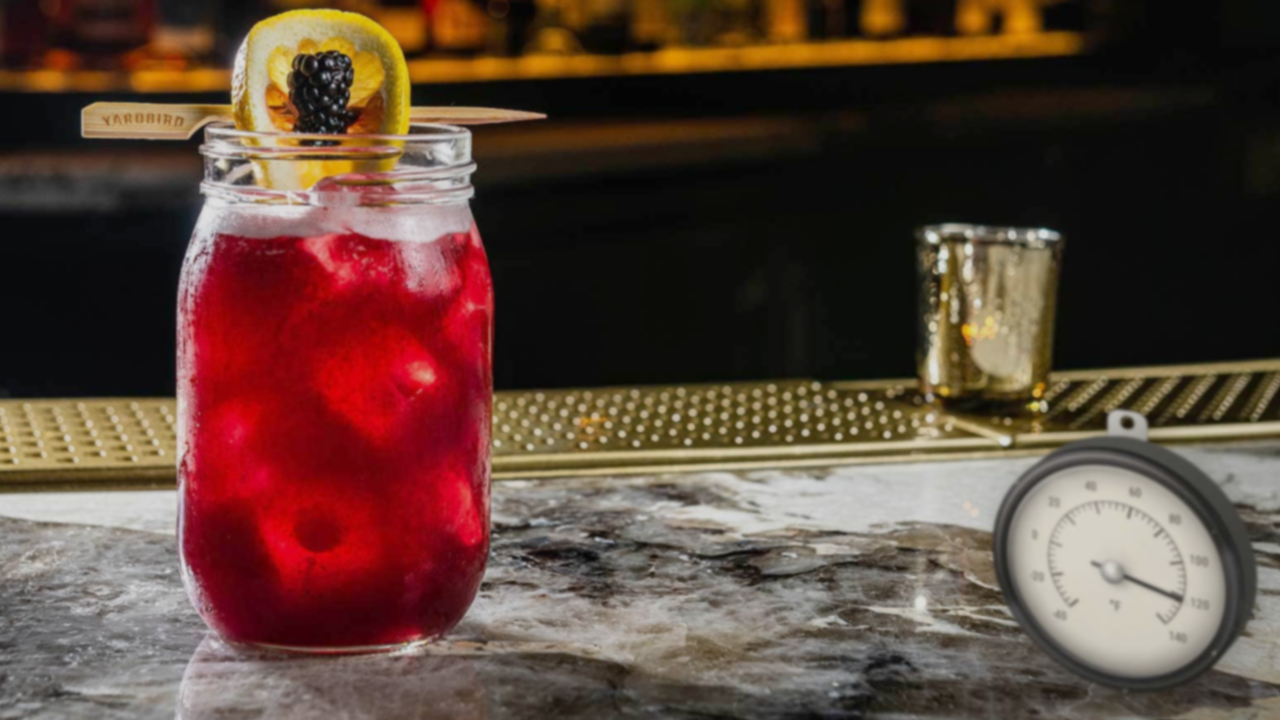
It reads 120 °F
